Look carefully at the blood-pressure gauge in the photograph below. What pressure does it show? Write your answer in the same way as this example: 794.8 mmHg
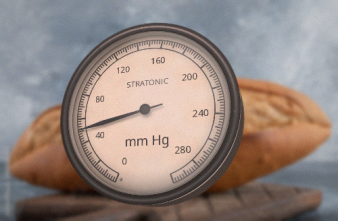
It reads 50 mmHg
